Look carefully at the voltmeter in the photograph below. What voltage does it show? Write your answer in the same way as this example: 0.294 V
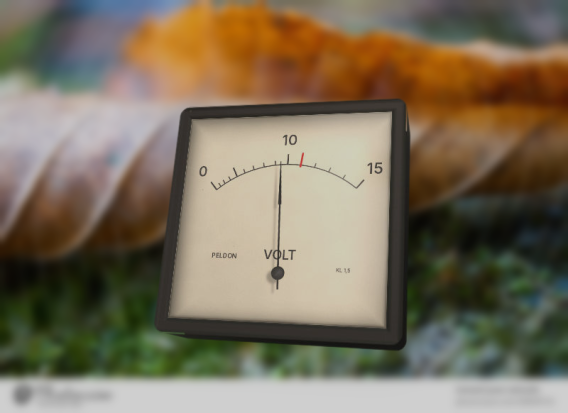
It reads 9.5 V
